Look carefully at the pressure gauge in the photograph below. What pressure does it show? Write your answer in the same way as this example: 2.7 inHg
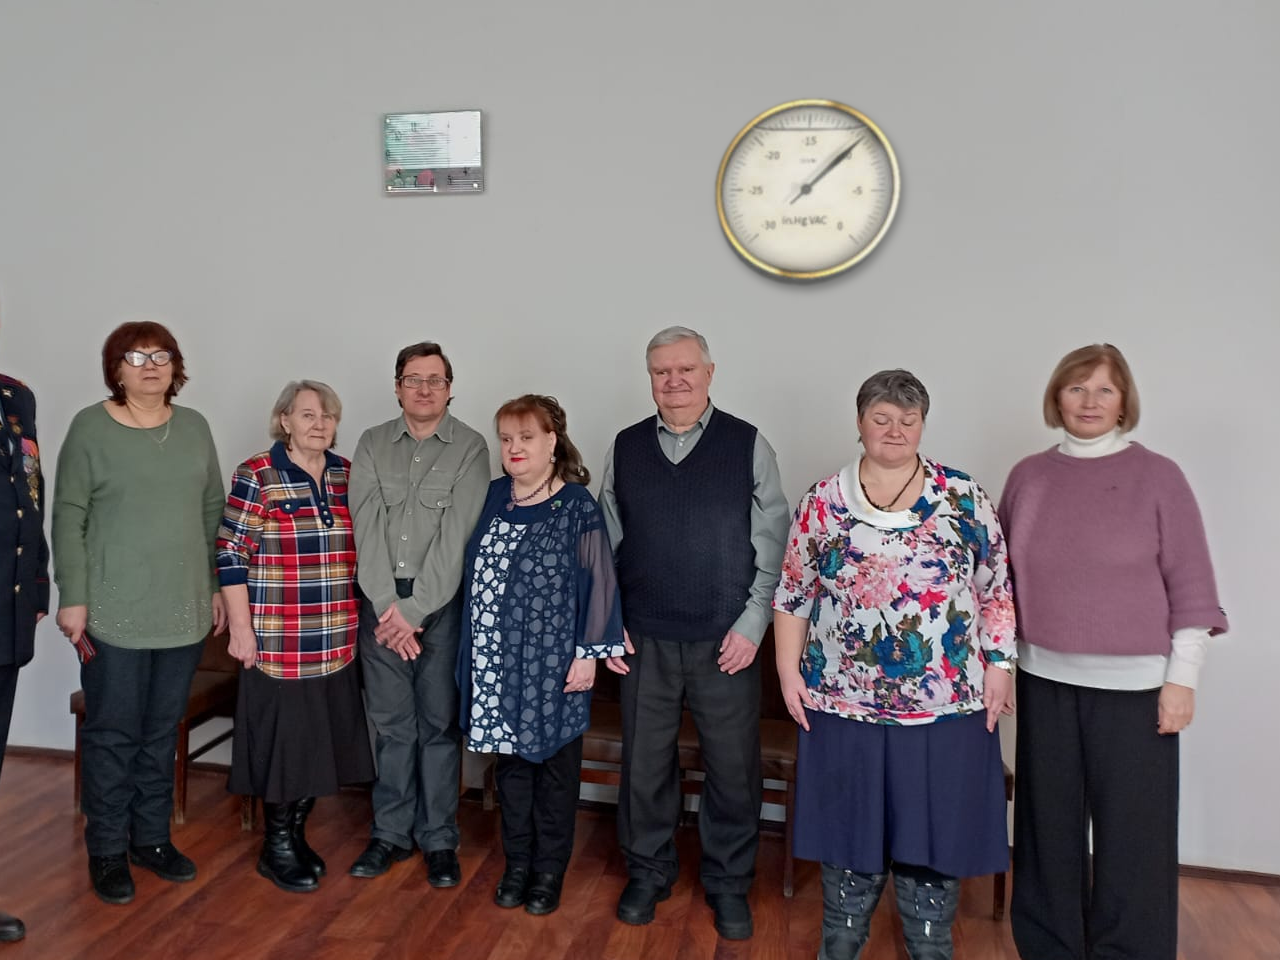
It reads -10 inHg
